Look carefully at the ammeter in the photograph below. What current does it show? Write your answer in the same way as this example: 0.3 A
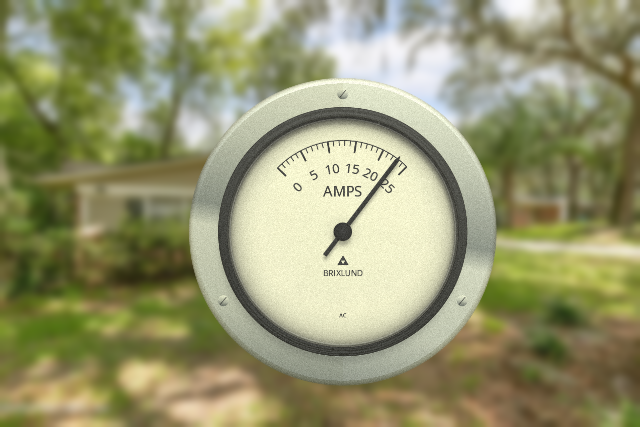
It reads 23 A
